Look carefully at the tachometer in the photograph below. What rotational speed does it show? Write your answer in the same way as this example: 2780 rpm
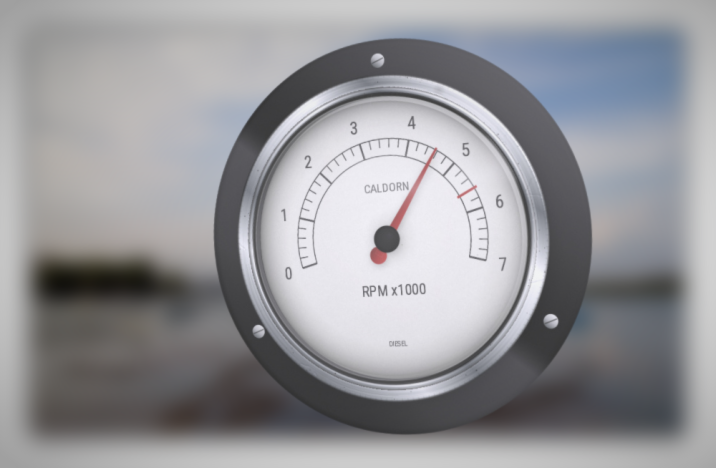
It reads 4600 rpm
